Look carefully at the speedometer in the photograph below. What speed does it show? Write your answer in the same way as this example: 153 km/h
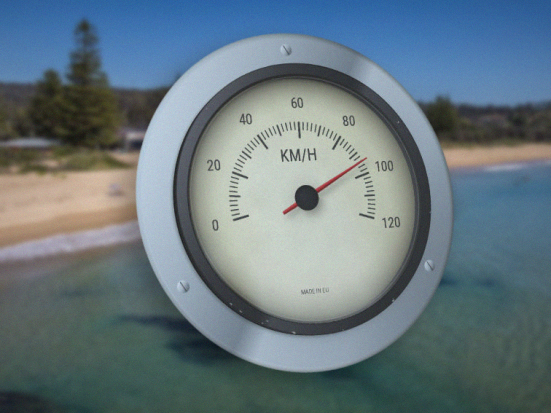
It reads 94 km/h
